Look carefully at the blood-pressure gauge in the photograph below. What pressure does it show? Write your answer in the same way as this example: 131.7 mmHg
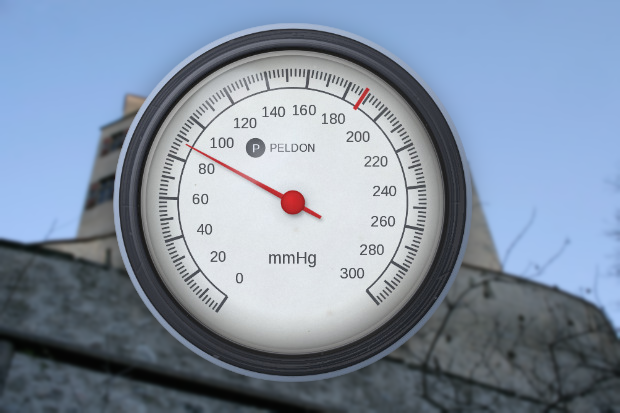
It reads 88 mmHg
